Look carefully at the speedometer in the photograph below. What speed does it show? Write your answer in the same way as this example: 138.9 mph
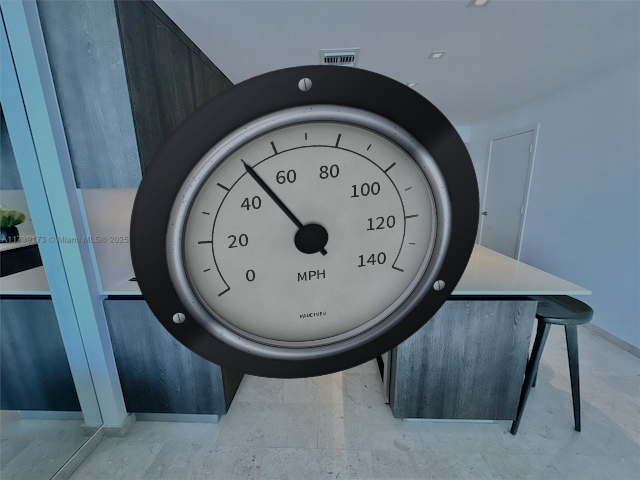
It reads 50 mph
